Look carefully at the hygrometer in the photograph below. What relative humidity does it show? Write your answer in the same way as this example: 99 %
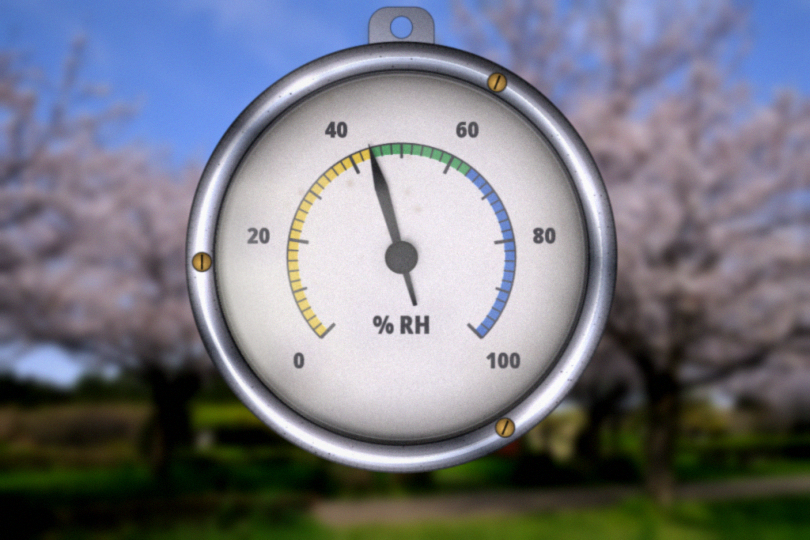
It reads 44 %
